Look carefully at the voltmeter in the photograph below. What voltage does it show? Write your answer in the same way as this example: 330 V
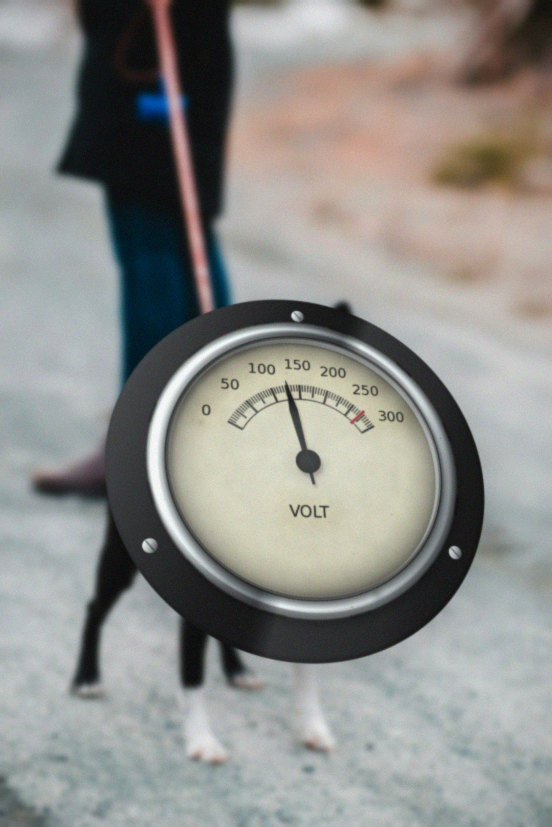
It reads 125 V
